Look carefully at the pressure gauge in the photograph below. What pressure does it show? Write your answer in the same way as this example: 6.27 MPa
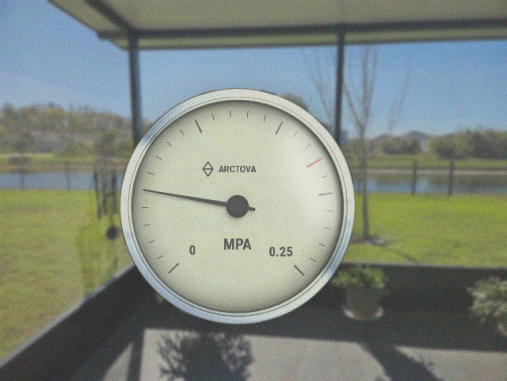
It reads 0.05 MPa
